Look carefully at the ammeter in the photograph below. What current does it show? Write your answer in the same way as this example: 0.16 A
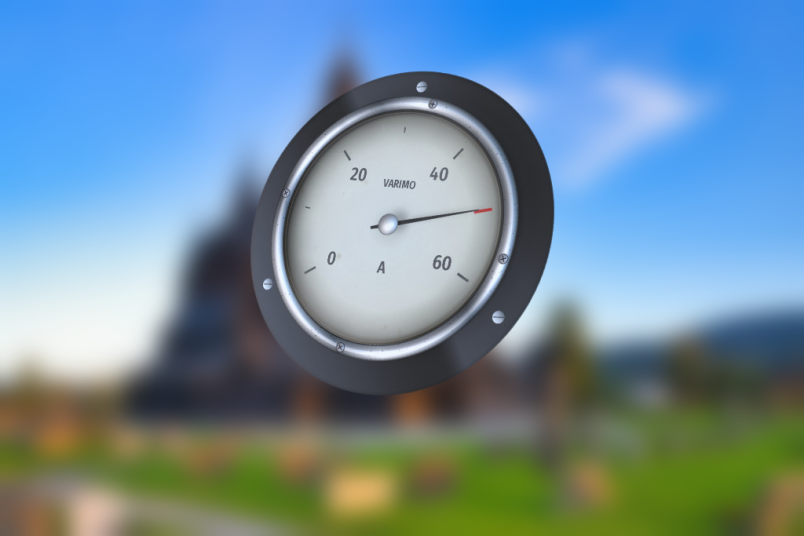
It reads 50 A
